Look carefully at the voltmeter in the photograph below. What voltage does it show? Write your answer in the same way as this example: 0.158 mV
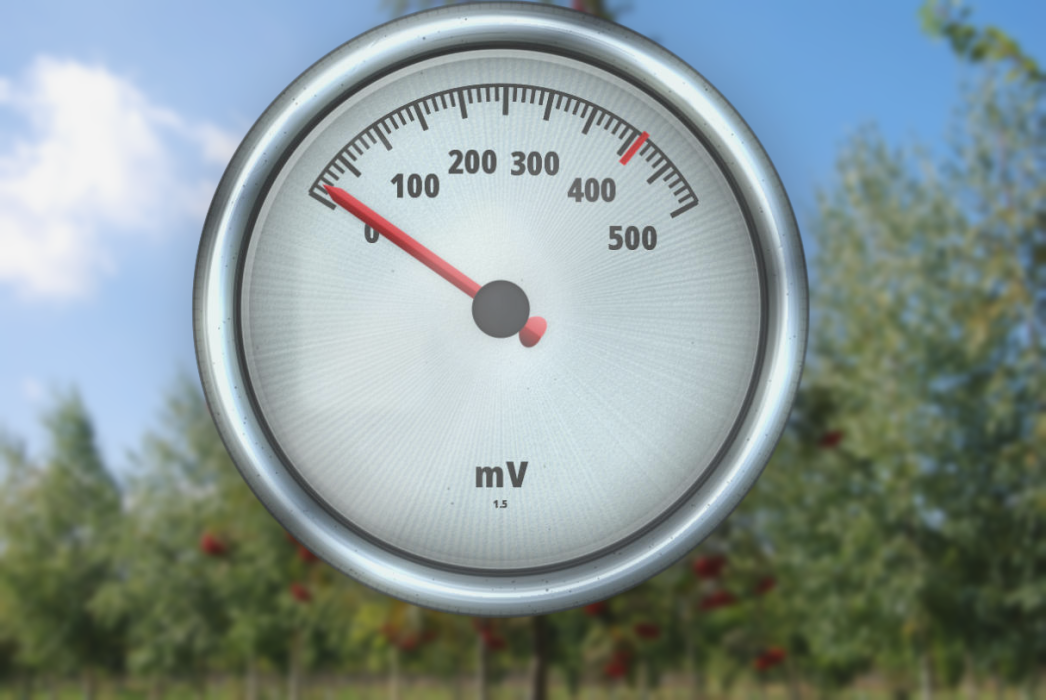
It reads 15 mV
